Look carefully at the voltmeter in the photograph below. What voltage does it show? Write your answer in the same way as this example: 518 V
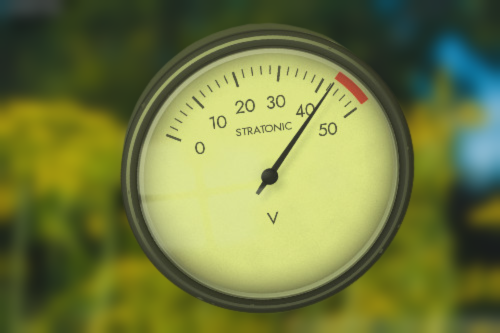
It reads 42 V
